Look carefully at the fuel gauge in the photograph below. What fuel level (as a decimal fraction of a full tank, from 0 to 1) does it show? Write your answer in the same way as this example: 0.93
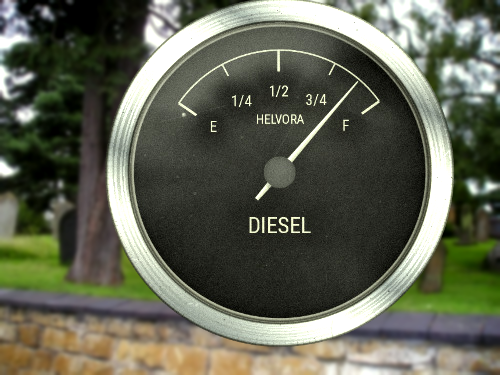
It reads 0.875
